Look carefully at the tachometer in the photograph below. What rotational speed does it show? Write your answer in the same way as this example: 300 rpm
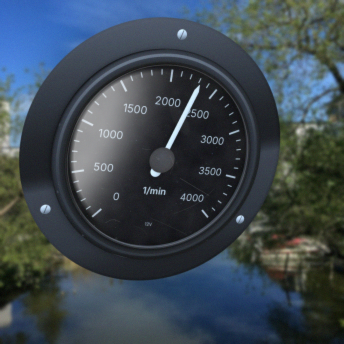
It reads 2300 rpm
